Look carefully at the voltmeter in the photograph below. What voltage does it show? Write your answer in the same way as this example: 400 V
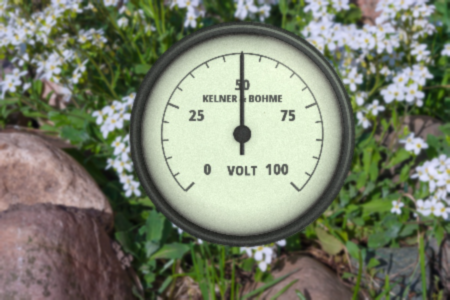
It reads 50 V
